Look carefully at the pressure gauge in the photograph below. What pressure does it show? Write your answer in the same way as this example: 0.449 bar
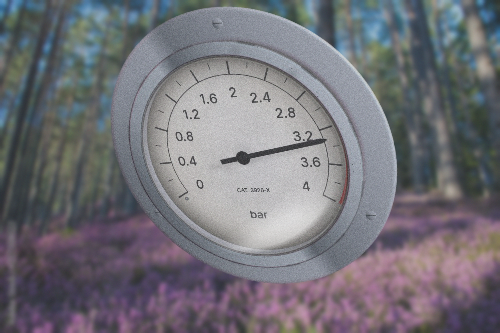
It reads 3.3 bar
